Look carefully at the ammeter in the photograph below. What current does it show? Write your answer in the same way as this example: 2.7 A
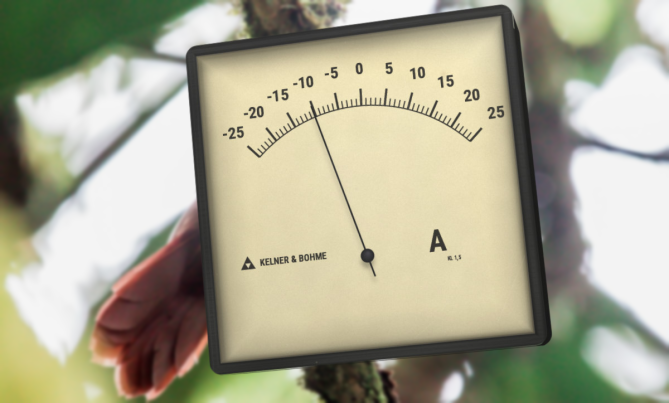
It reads -10 A
